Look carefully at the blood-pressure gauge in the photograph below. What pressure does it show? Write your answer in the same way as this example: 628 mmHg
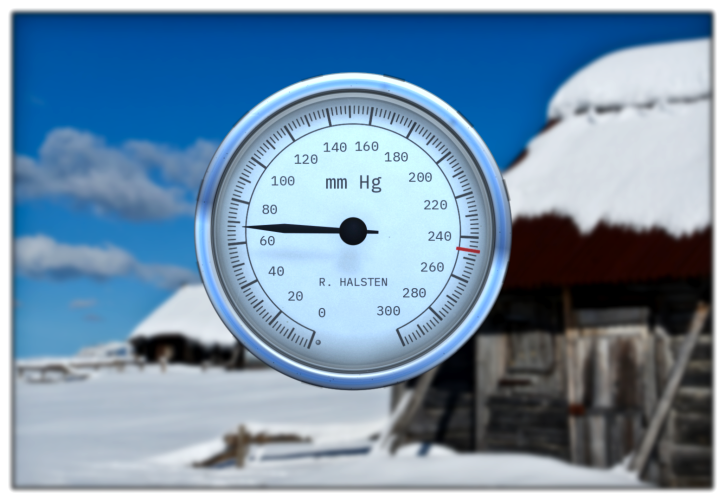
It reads 68 mmHg
